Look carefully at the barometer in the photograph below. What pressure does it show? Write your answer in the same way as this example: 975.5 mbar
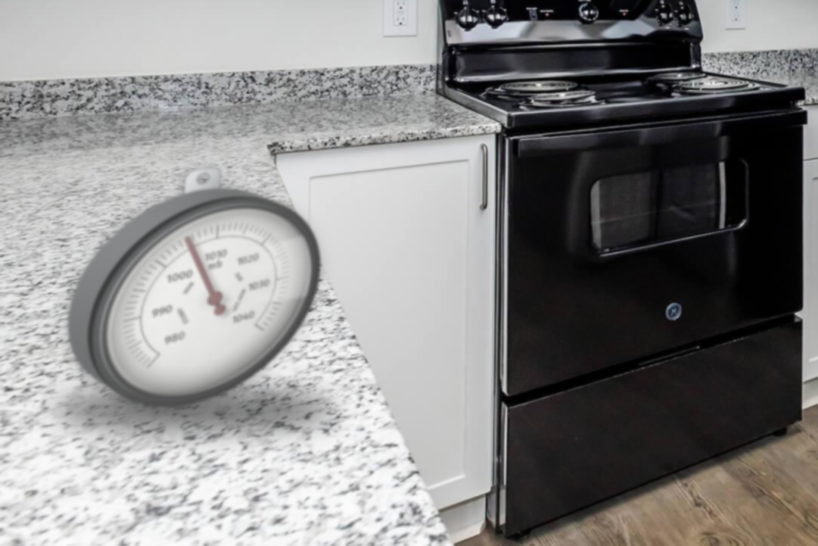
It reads 1005 mbar
